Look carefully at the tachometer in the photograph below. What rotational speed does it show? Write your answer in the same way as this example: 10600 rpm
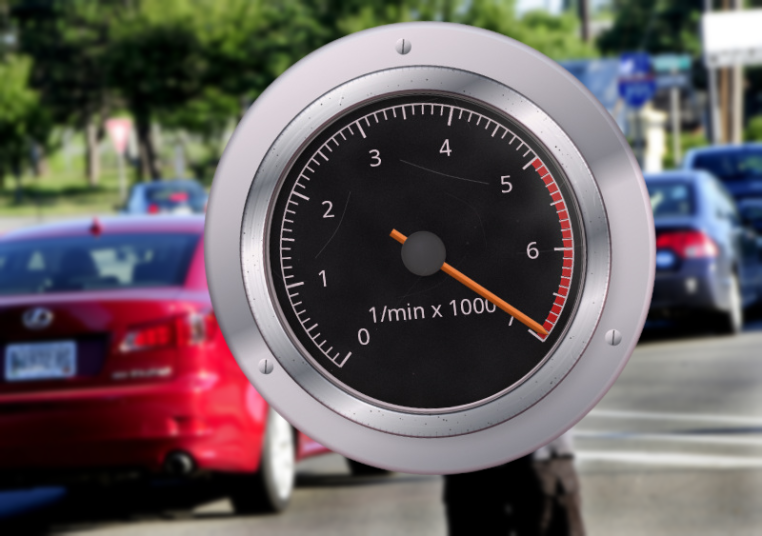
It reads 6900 rpm
